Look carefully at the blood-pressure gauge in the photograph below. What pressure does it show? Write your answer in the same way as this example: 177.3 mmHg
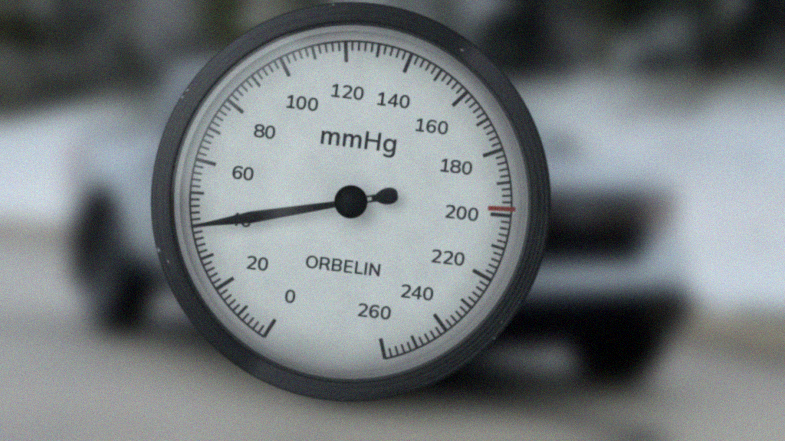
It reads 40 mmHg
